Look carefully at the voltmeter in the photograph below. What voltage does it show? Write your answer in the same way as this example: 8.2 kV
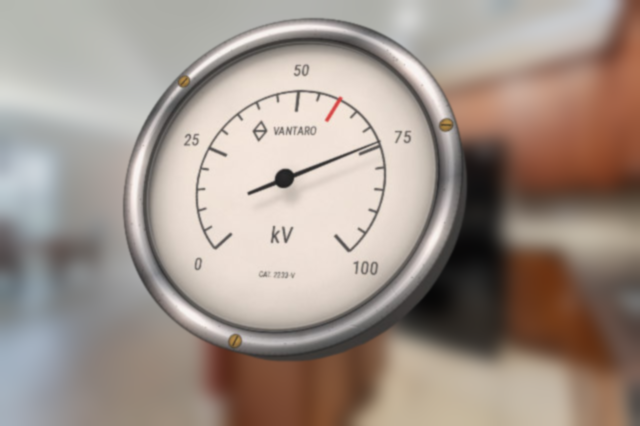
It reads 75 kV
